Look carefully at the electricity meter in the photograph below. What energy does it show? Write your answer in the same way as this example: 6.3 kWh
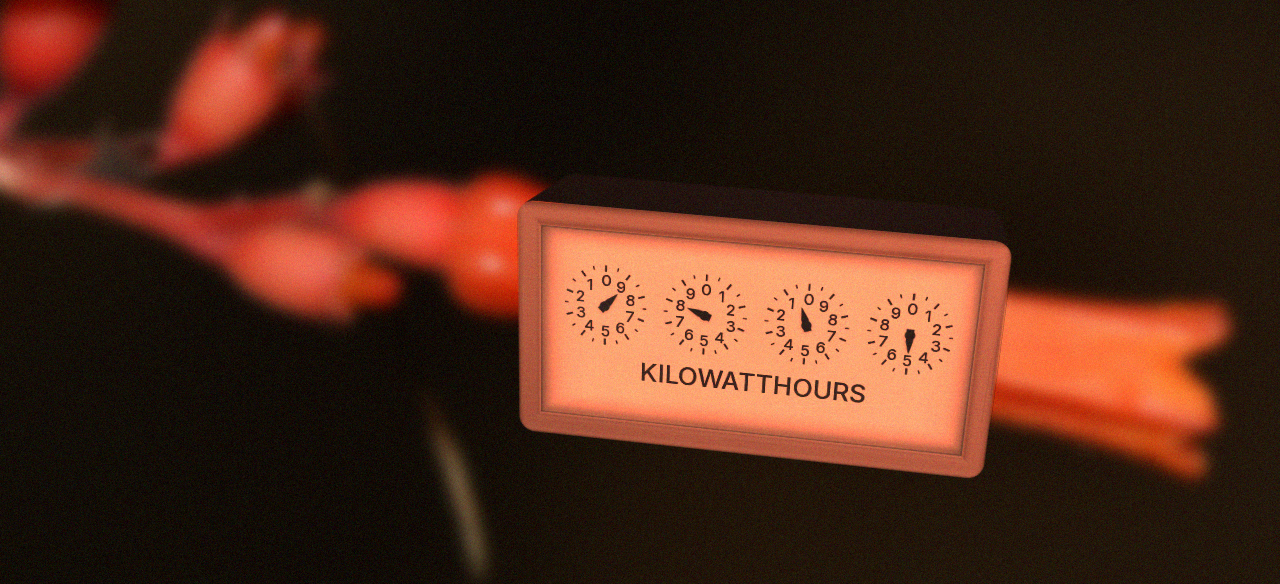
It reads 8805 kWh
